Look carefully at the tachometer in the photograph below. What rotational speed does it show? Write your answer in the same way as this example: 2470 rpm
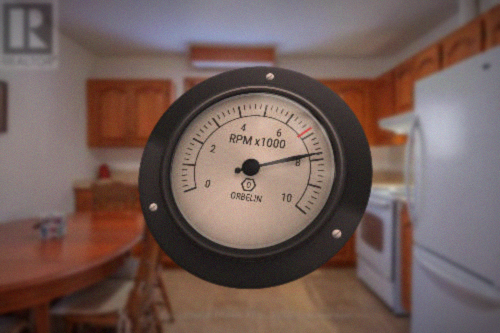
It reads 7800 rpm
